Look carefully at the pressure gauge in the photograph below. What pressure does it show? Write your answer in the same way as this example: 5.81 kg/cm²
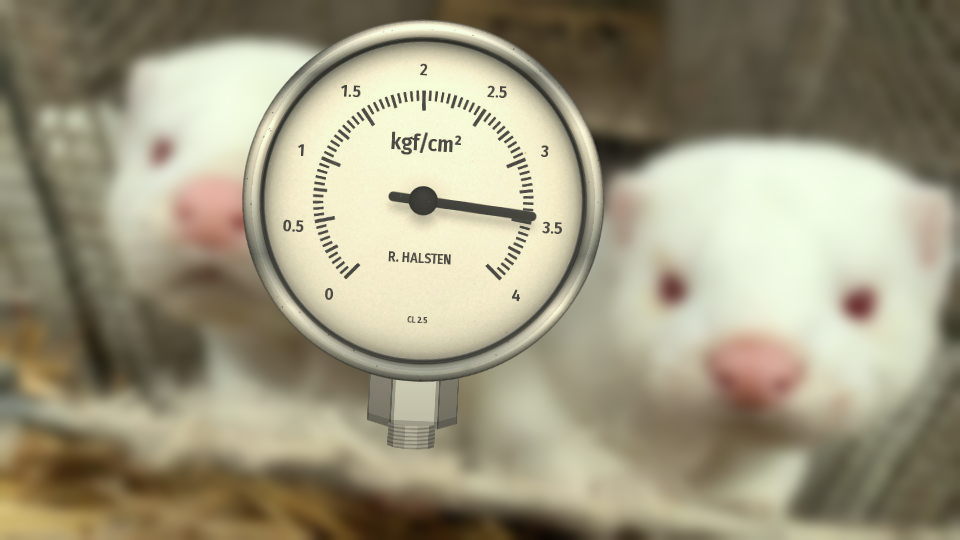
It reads 3.45 kg/cm²
